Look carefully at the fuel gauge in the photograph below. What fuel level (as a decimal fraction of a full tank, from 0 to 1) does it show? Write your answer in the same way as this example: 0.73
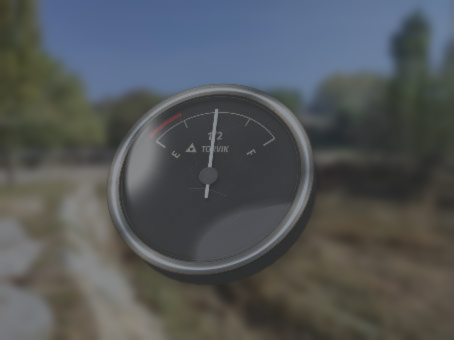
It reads 0.5
